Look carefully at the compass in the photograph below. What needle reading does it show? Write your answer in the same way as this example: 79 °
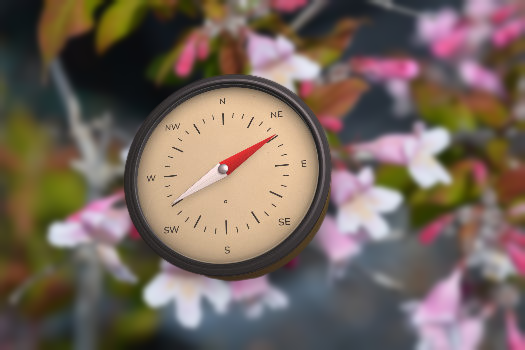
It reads 60 °
